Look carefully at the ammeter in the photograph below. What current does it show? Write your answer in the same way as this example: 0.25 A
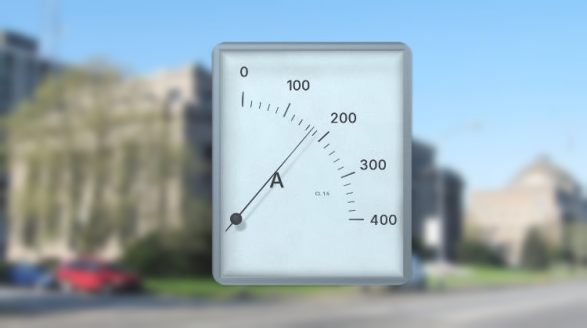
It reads 170 A
